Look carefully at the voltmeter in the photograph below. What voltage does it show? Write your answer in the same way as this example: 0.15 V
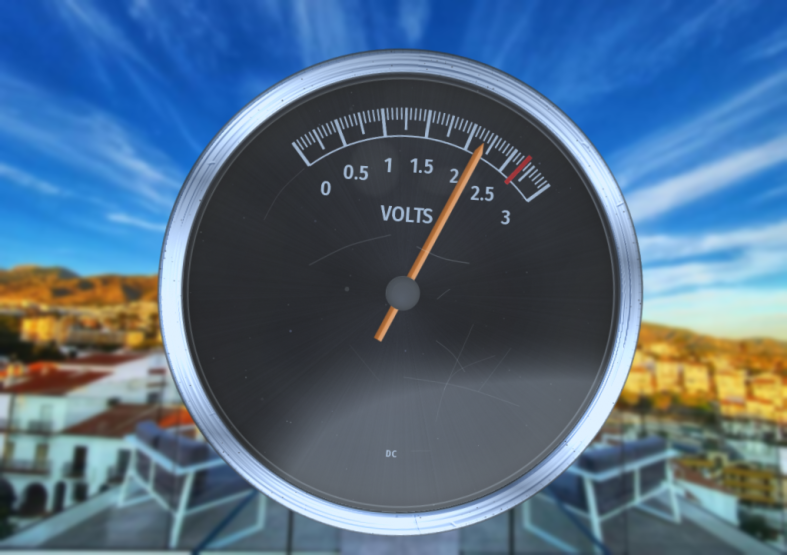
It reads 2.15 V
